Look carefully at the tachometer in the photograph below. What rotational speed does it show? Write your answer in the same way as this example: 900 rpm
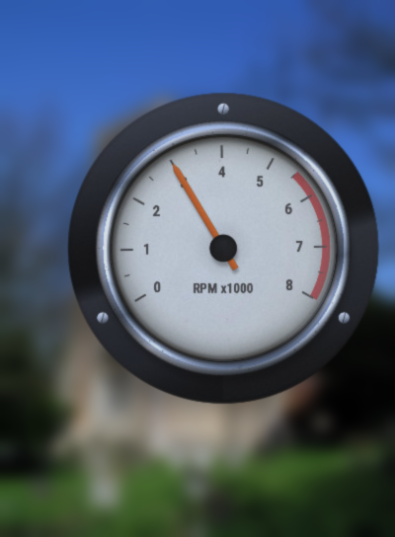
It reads 3000 rpm
